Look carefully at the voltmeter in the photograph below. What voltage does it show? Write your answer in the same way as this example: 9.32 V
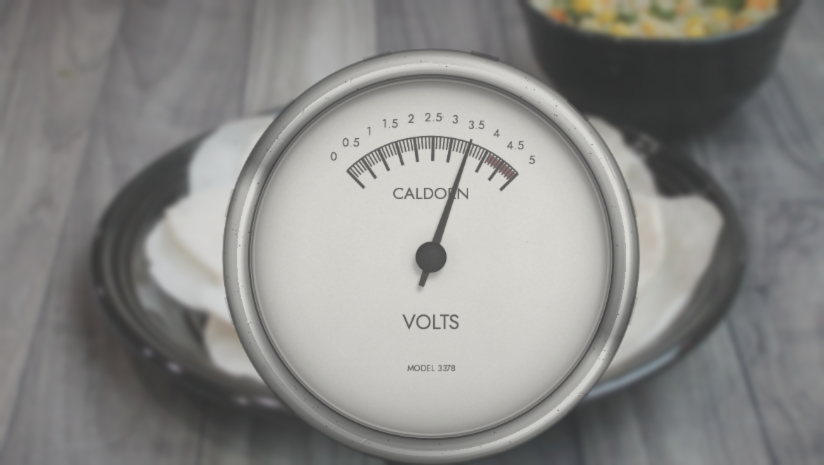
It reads 3.5 V
